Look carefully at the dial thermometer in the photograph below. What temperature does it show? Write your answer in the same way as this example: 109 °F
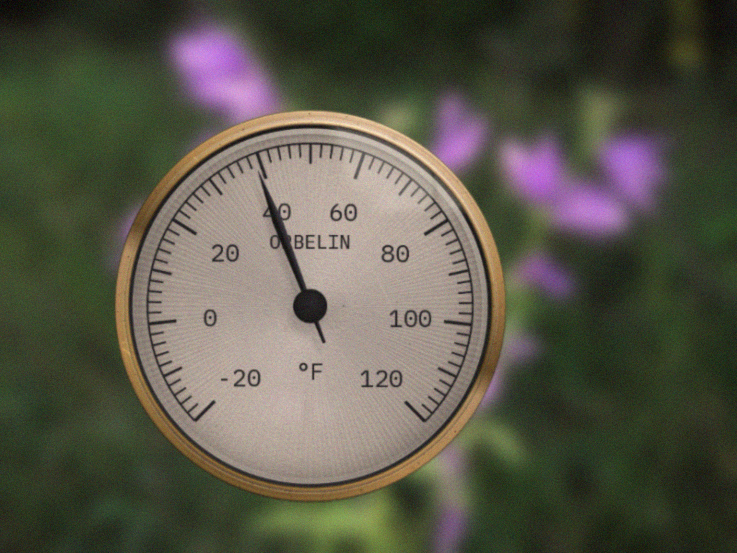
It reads 39 °F
